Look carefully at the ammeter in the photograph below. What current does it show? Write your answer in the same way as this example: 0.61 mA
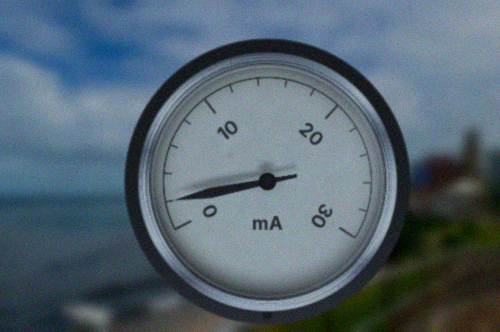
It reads 2 mA
